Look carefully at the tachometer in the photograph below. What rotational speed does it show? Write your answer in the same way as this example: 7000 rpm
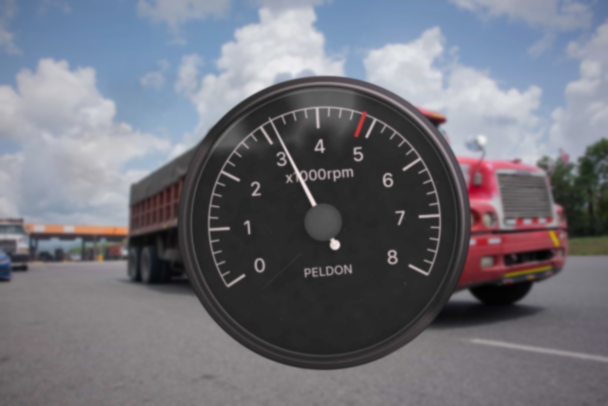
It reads 3200 rpm
